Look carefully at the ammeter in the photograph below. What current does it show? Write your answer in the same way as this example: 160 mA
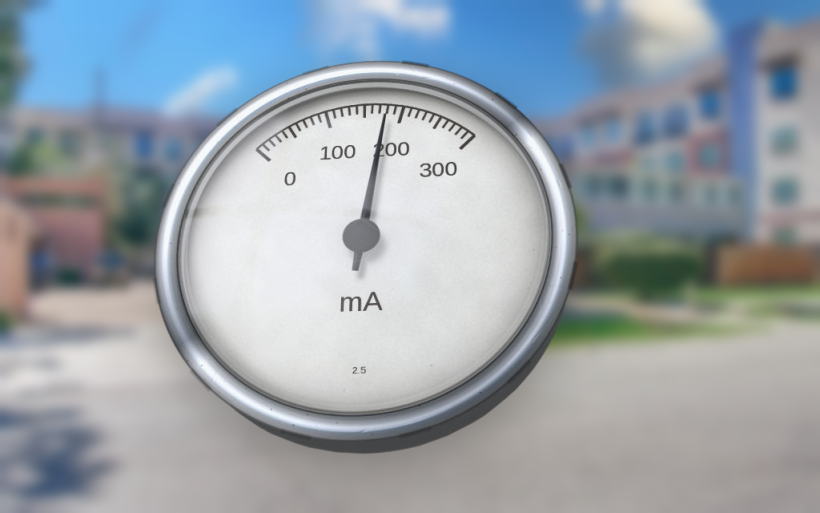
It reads 180 mA
